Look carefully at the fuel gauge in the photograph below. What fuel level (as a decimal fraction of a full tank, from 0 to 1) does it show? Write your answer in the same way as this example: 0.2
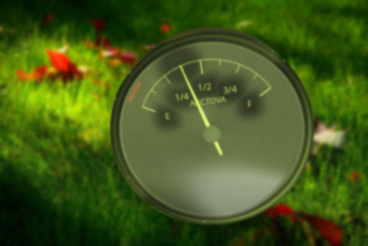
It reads 0.375
